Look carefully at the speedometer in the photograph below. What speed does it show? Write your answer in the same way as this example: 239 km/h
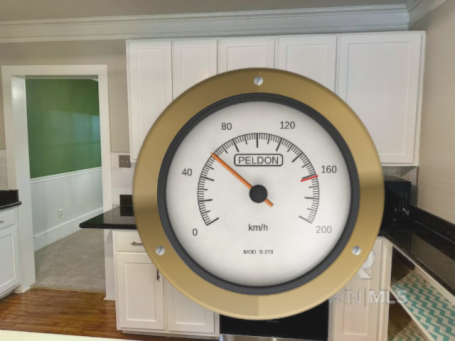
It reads 60 km/h
